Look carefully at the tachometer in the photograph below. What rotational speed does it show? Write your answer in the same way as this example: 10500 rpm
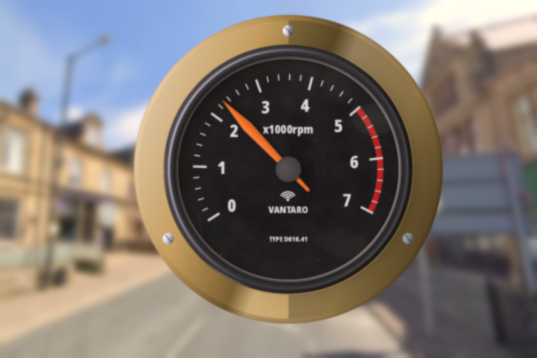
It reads 2300 rpm
